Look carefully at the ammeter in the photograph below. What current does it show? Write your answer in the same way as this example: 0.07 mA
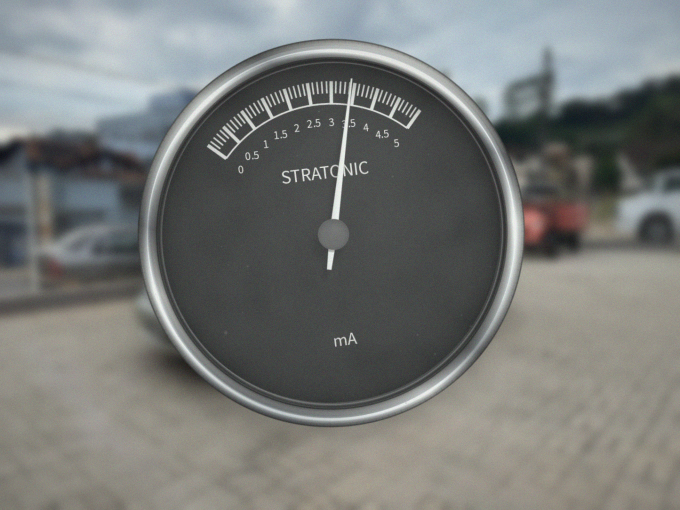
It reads 3.4 mA
